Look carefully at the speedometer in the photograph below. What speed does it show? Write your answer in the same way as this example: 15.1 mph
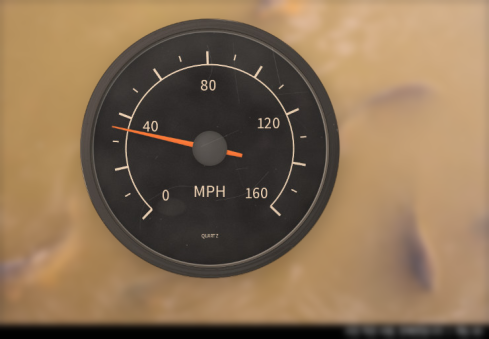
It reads 35 mph
